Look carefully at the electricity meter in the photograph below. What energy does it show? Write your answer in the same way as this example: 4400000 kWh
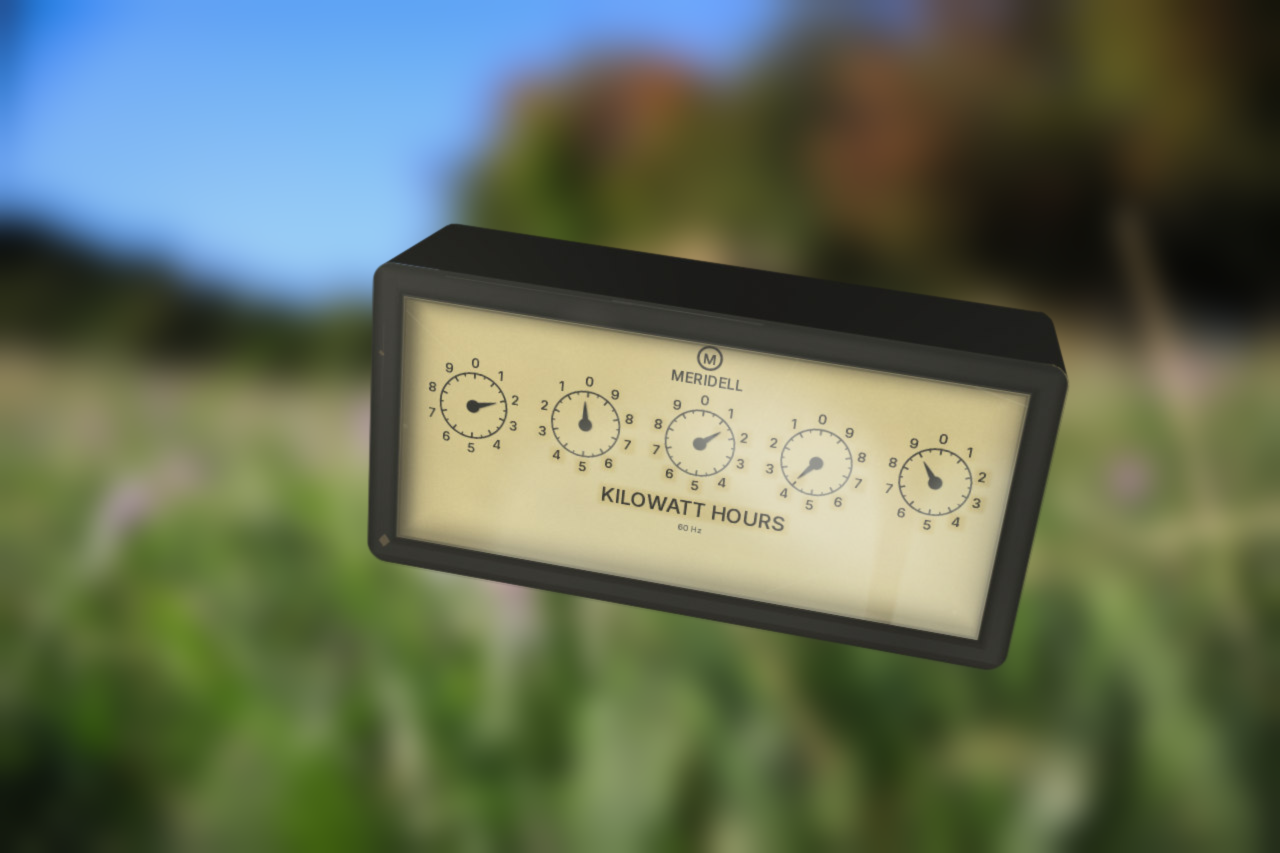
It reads 20139 kWh
